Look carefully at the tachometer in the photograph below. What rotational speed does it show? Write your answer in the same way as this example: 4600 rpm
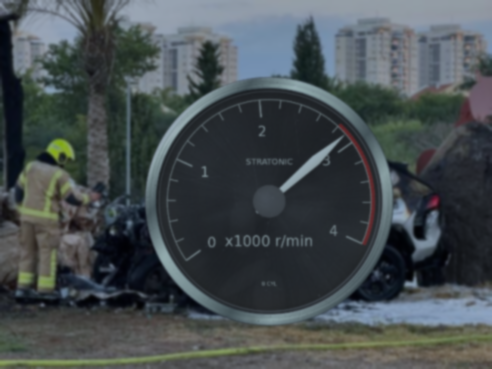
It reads 2900 rpm
